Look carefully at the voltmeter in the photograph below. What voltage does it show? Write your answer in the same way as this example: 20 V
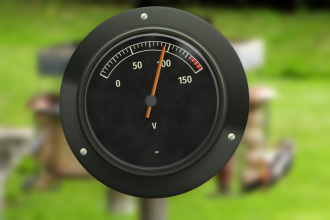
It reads 95 V
